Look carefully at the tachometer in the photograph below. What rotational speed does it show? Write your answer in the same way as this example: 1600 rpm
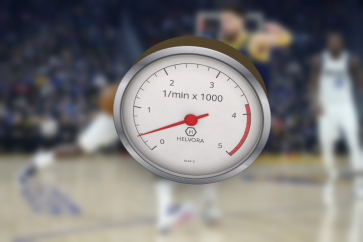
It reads 400 rpm
